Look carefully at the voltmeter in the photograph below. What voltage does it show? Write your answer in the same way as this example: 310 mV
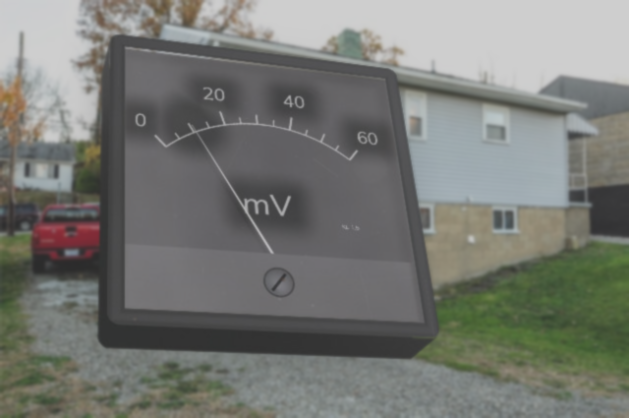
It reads 10 mV
